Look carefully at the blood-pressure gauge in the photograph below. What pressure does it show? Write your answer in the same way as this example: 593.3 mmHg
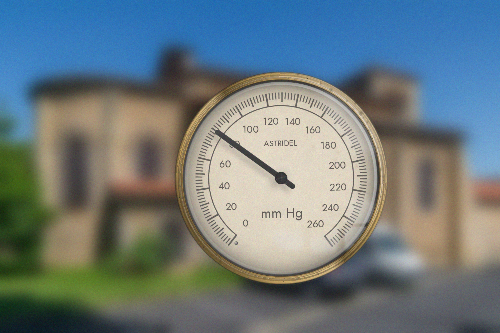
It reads 80 mmHg
